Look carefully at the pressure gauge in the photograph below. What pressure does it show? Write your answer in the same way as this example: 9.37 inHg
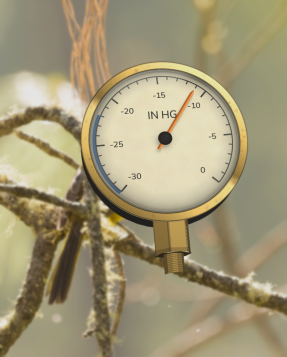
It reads -11 inHg
